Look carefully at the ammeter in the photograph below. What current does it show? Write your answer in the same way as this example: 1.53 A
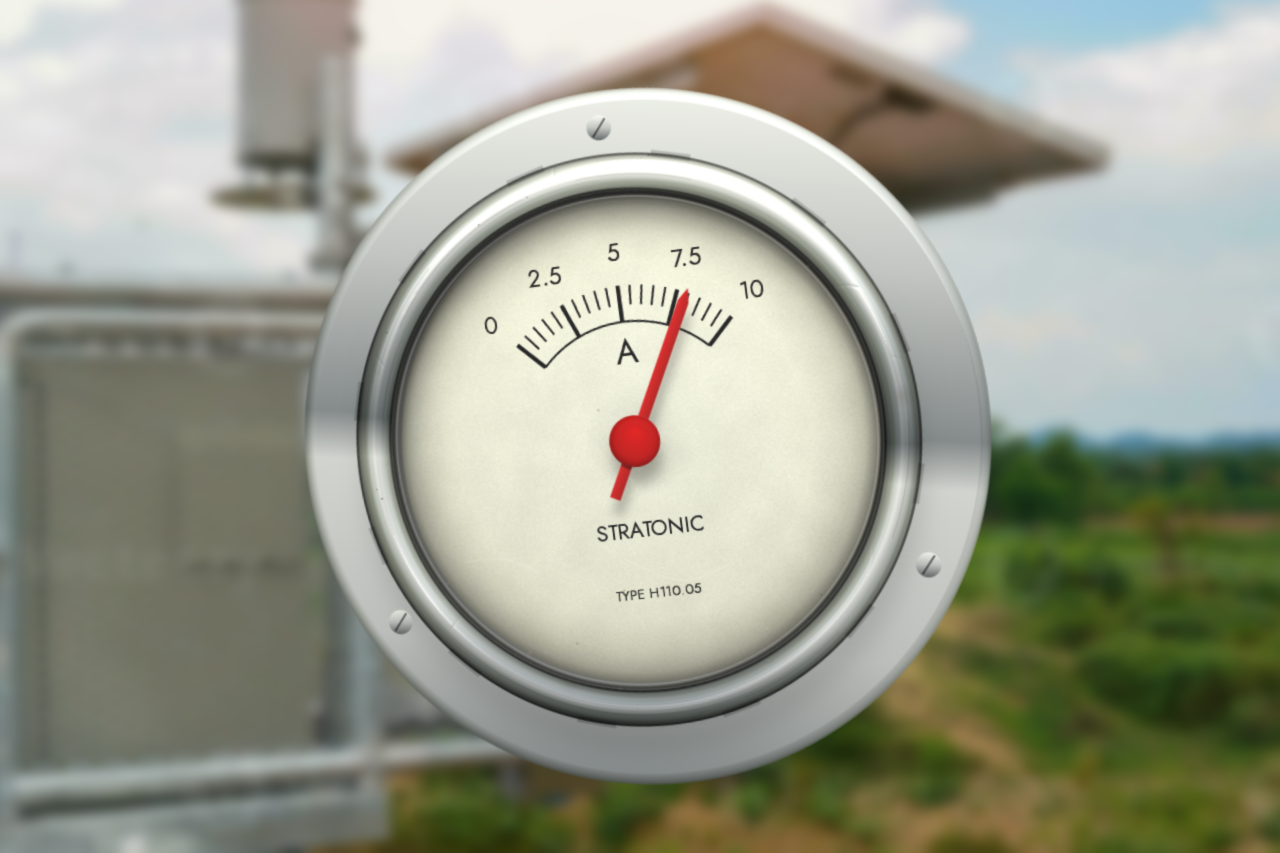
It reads 8 A
